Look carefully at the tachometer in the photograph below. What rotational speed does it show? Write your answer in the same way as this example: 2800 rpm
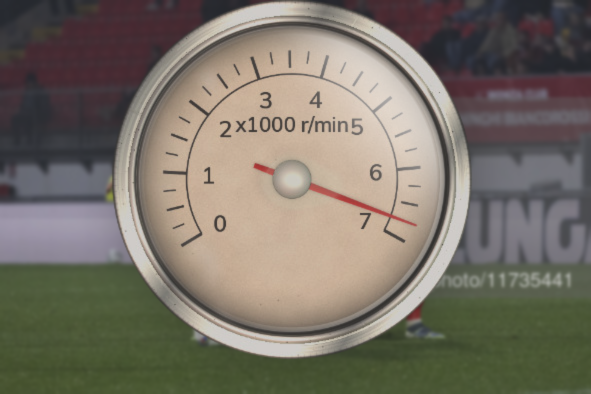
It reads 6750 rpm
